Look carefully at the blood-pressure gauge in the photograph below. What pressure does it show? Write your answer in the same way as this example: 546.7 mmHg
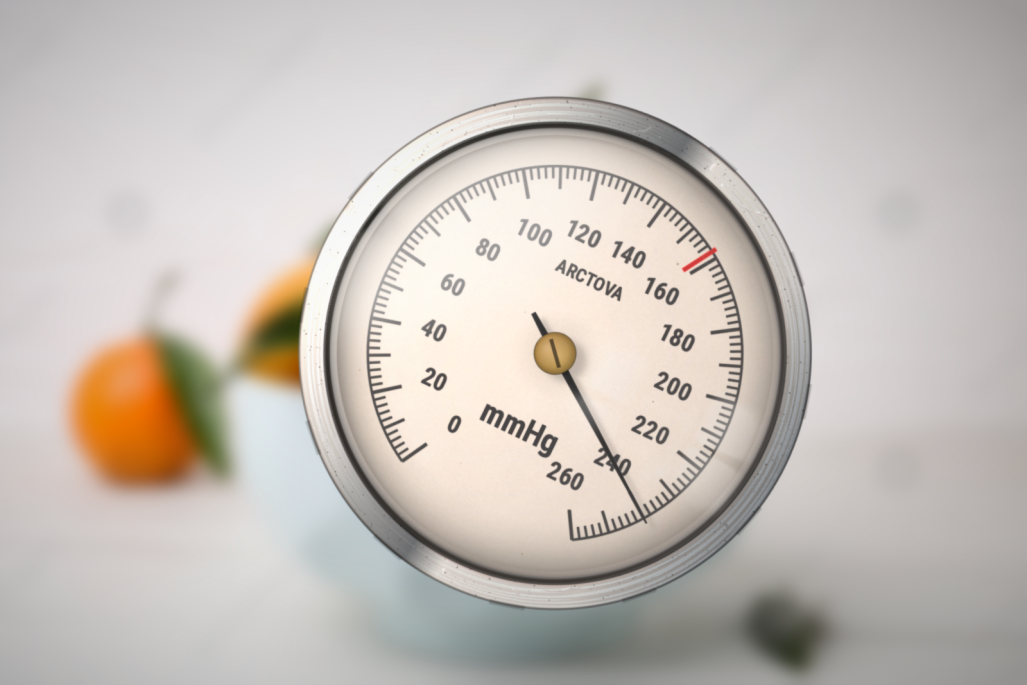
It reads 240 mmHg
